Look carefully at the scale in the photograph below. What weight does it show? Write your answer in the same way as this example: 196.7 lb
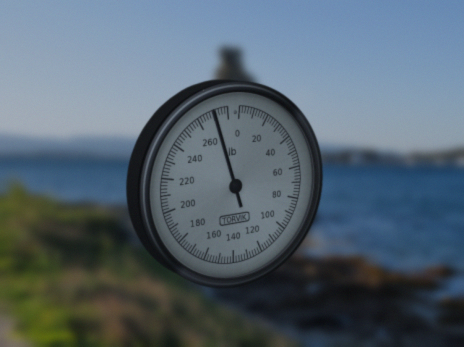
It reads 270 lb
